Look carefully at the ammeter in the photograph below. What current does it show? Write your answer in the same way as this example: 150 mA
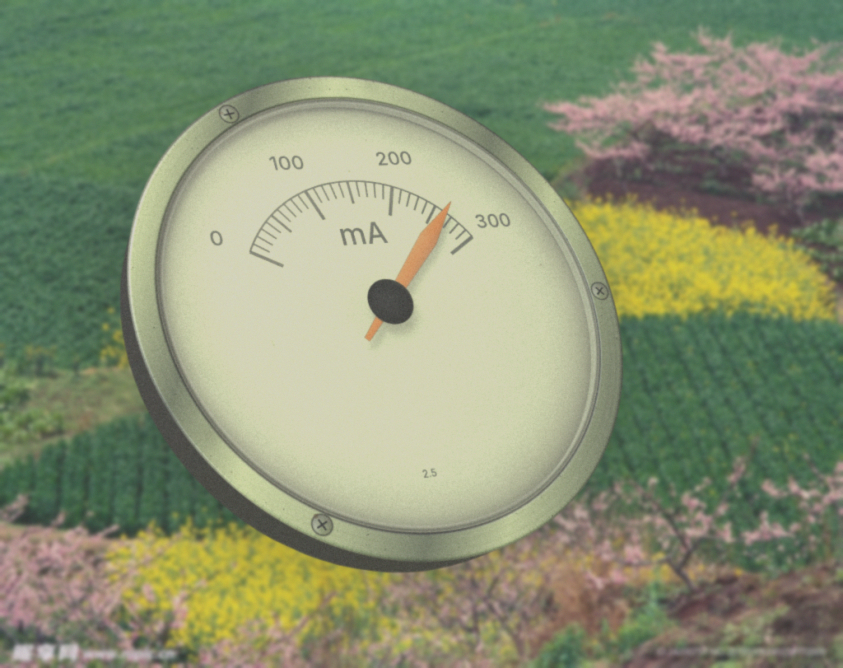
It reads 260 mA
